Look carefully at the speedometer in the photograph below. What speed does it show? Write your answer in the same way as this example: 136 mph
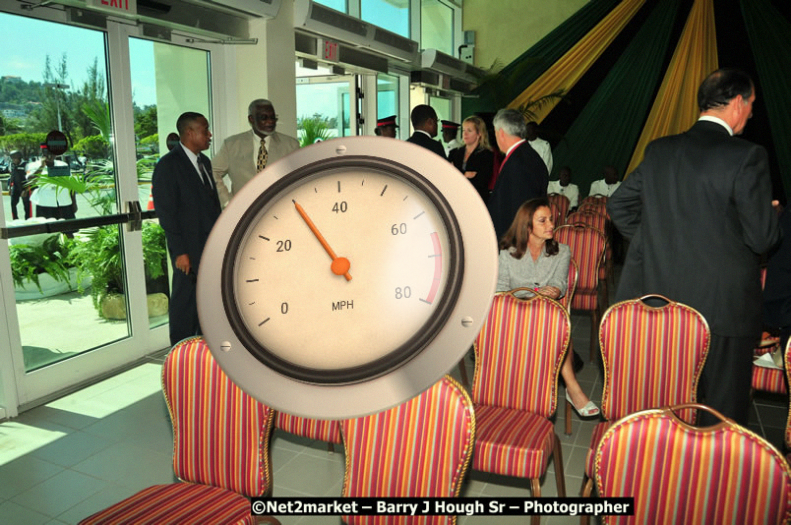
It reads 30 mph
